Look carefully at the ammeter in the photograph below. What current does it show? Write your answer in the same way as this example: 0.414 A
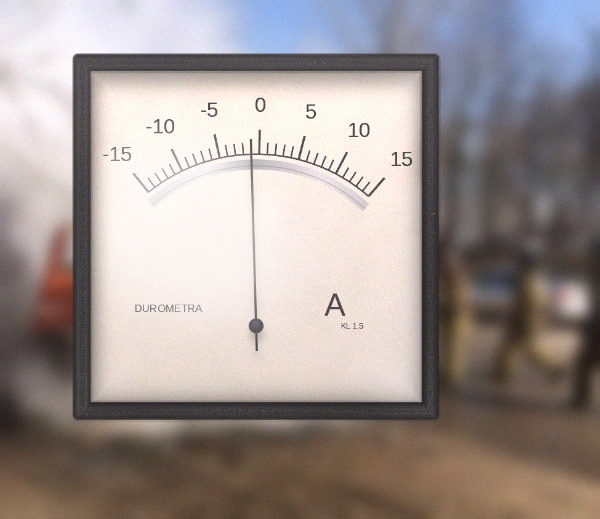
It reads -1 A
